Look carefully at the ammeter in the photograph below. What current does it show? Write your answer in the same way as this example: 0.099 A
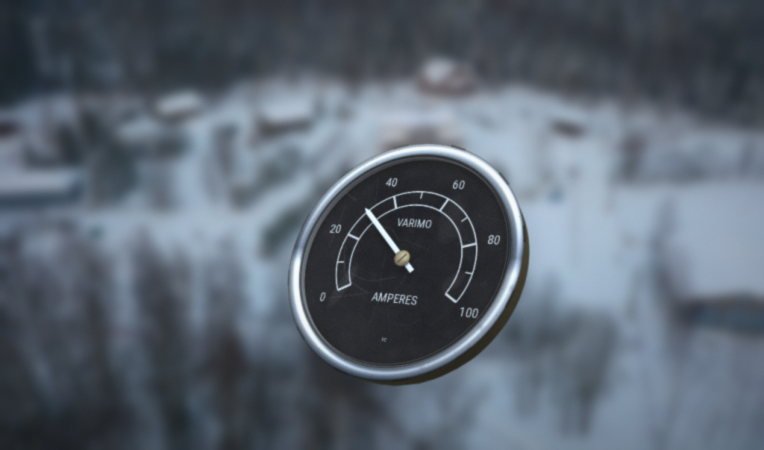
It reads 30 A
